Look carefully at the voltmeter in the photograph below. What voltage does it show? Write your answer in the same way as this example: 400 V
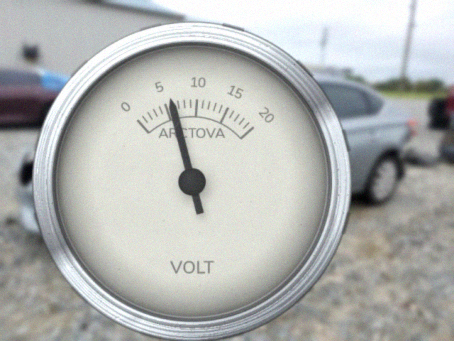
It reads 6 V
